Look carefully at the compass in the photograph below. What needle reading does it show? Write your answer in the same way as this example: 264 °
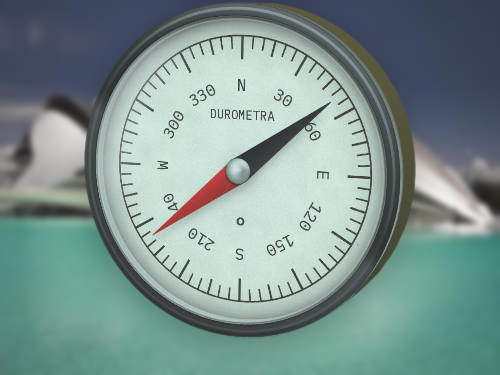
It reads 232.5 °
